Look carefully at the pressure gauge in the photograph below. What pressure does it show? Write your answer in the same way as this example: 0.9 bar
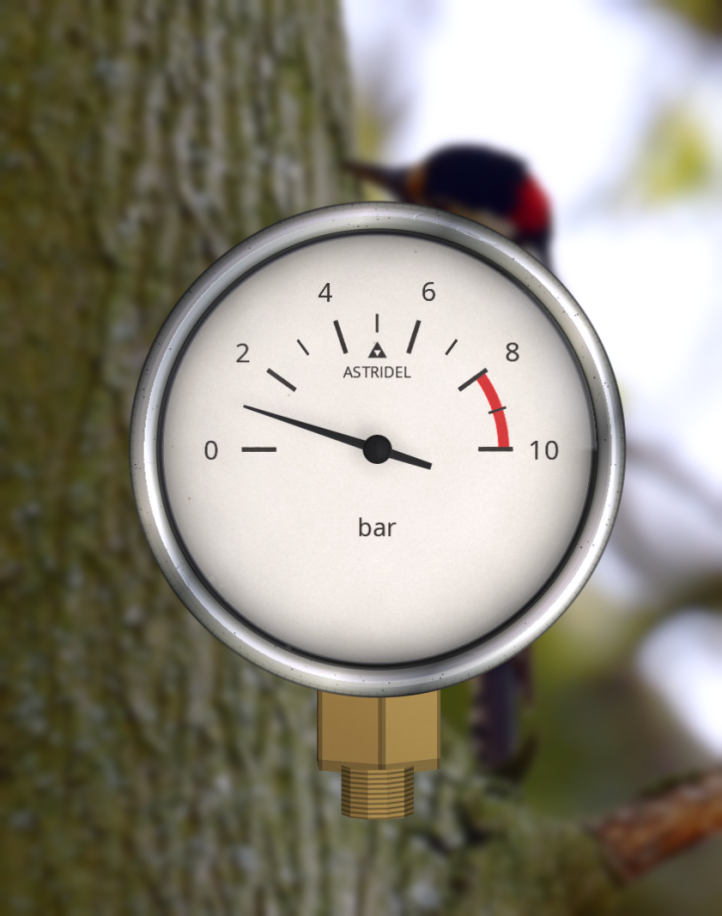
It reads 1 bar
